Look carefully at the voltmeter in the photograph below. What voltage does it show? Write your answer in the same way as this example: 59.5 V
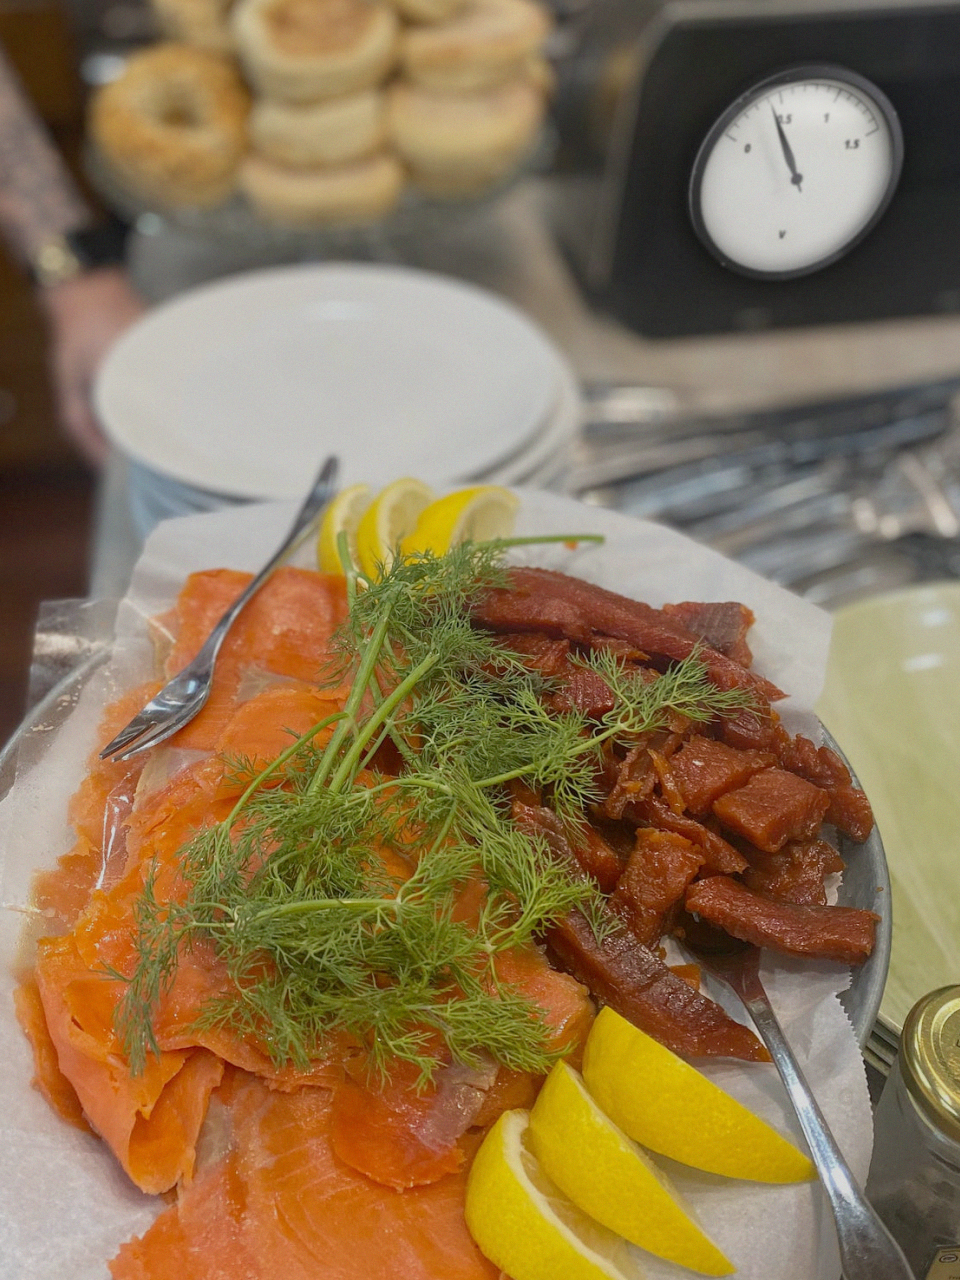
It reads 0.4 V
